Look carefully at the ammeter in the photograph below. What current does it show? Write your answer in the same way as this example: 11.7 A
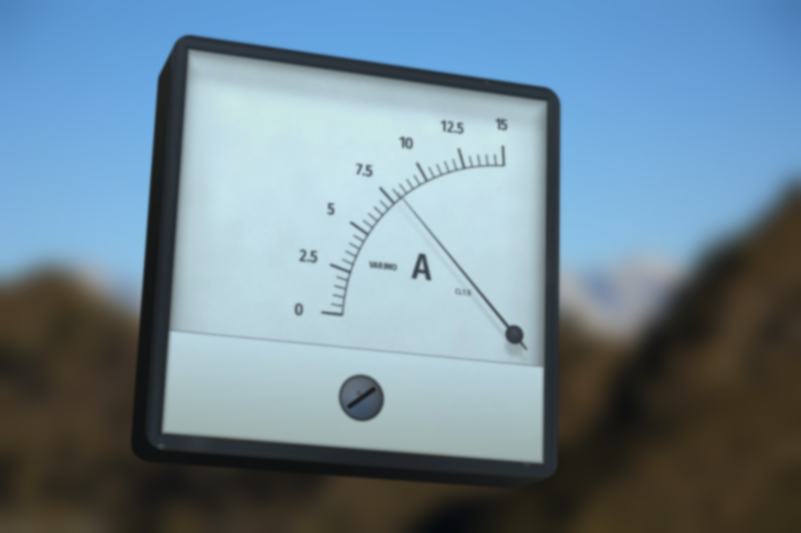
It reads 8 A
